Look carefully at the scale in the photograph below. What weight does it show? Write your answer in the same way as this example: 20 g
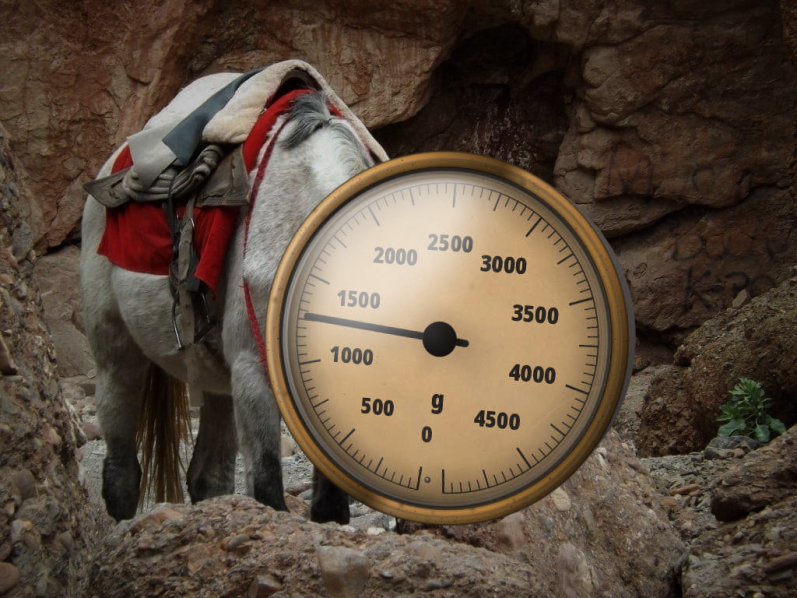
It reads 1275 g
